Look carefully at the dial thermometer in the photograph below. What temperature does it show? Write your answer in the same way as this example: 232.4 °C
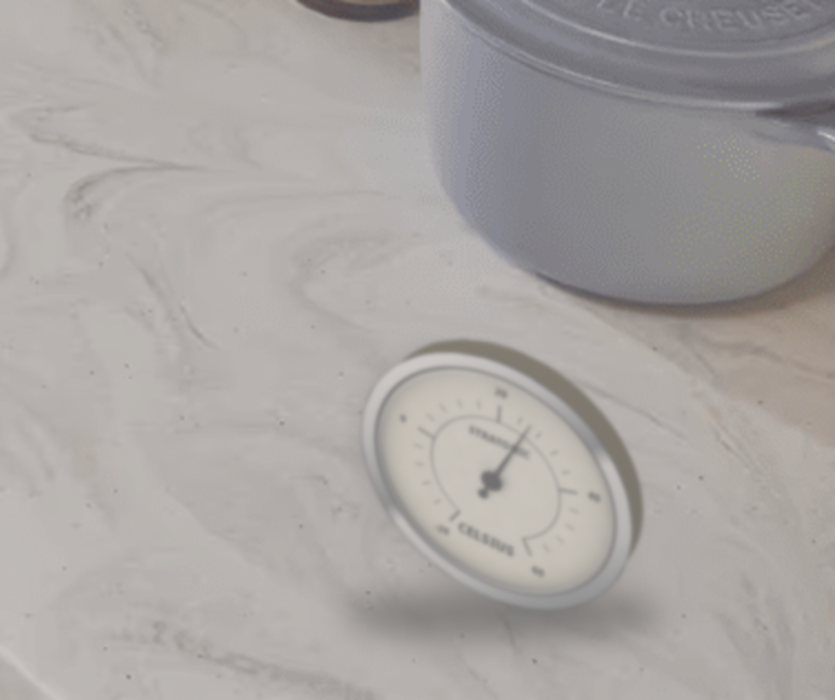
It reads 26 °C
